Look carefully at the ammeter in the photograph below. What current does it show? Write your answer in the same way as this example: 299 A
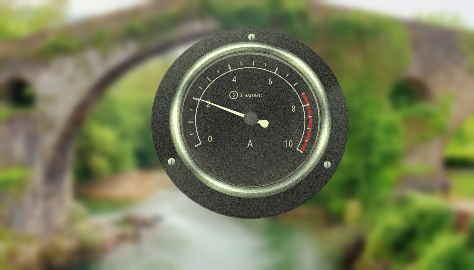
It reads 2 A
